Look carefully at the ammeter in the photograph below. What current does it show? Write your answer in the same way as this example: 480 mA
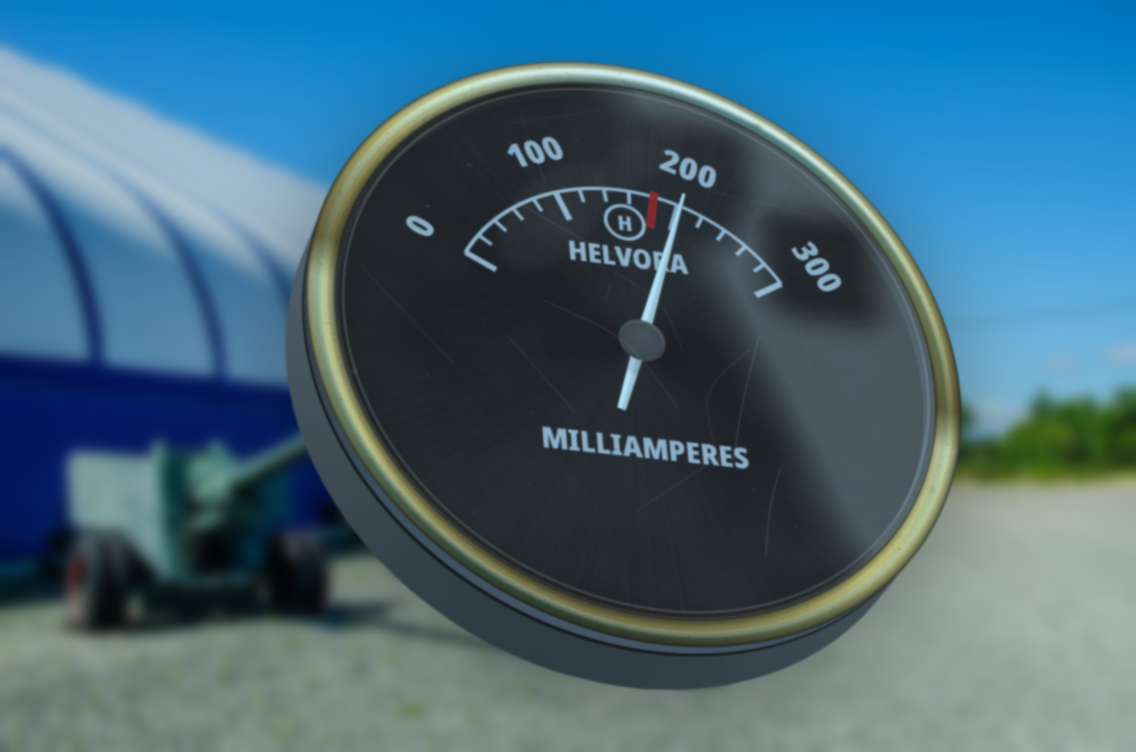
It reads 200 mA
